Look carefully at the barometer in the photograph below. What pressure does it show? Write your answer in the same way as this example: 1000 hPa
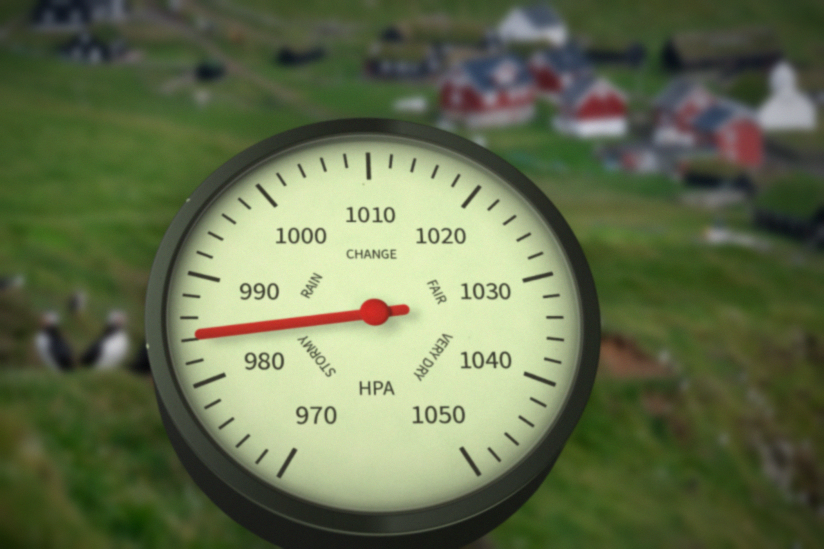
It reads 984 hPa
